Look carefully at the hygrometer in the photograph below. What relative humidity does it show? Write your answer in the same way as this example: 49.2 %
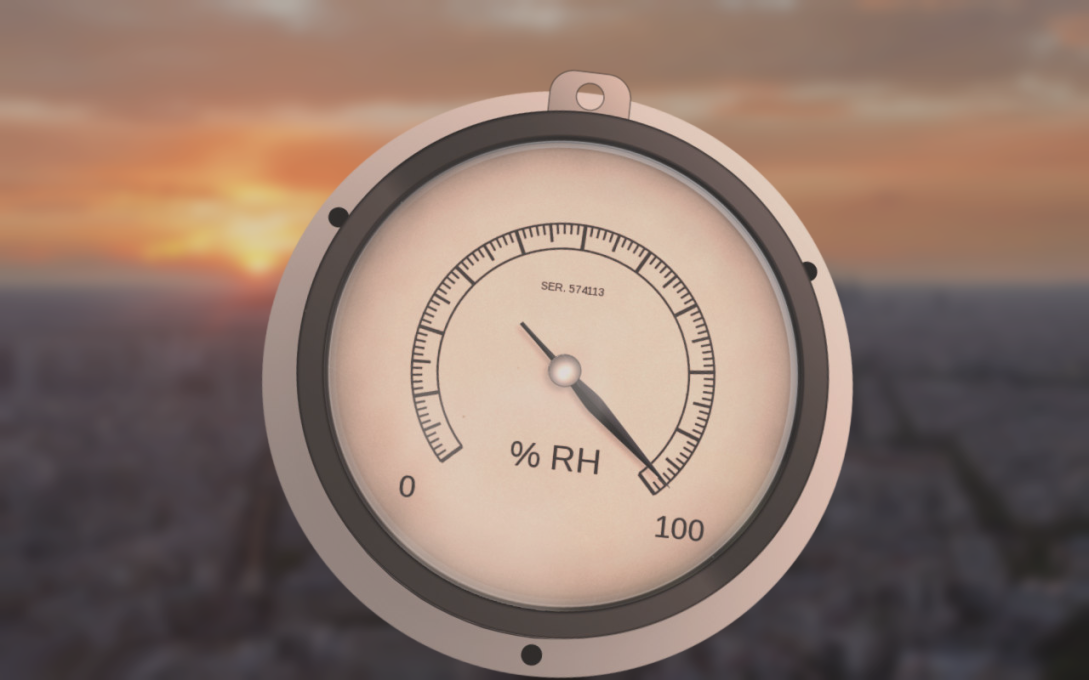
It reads 98 %
